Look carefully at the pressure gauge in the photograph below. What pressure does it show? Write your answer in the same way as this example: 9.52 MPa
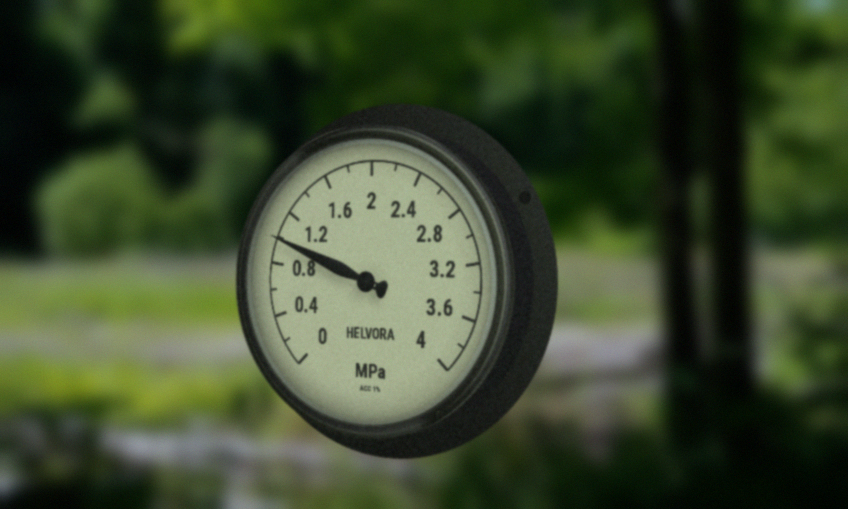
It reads 1 MPa
